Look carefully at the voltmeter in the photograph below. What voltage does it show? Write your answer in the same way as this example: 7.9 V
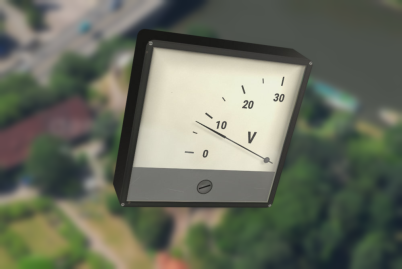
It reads 7.5 V
